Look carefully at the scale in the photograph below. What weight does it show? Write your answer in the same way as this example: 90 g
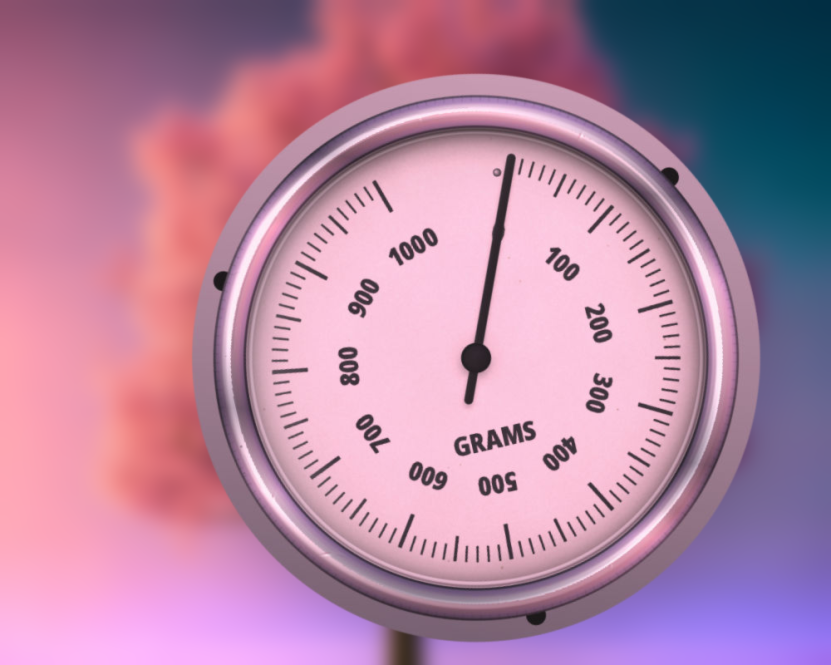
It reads 0 g
